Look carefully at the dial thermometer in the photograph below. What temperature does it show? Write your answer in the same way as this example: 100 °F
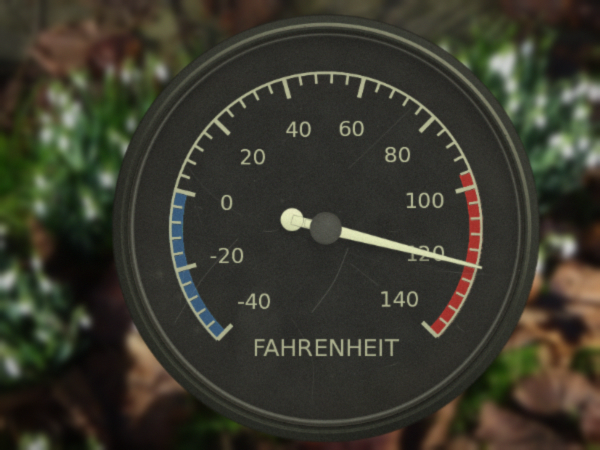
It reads 120 °F
